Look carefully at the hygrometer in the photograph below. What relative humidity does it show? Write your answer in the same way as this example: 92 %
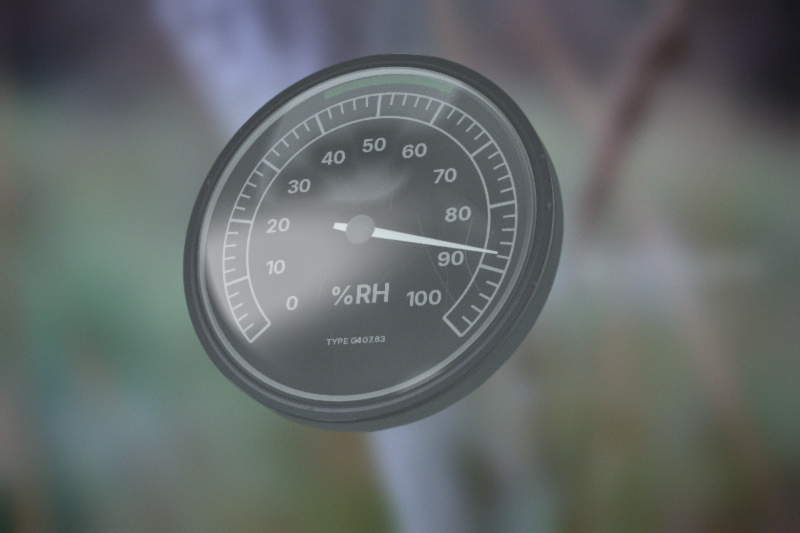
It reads 88 %
